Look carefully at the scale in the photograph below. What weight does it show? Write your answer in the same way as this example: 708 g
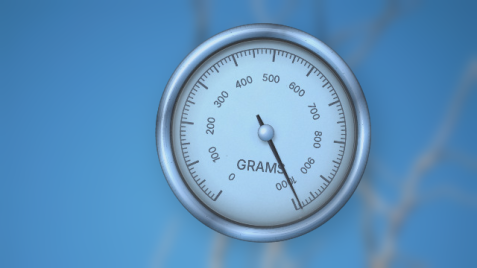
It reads 990 g
